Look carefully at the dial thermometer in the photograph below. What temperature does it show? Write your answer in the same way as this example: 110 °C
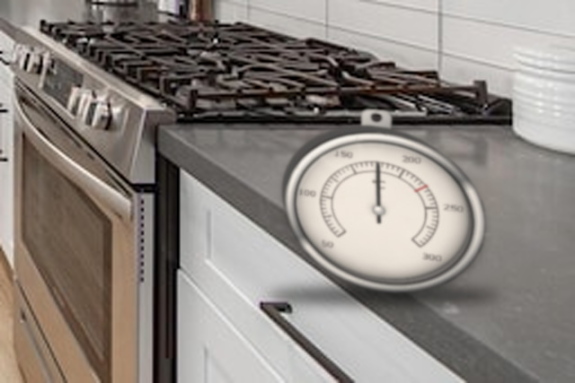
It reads 175 °C
